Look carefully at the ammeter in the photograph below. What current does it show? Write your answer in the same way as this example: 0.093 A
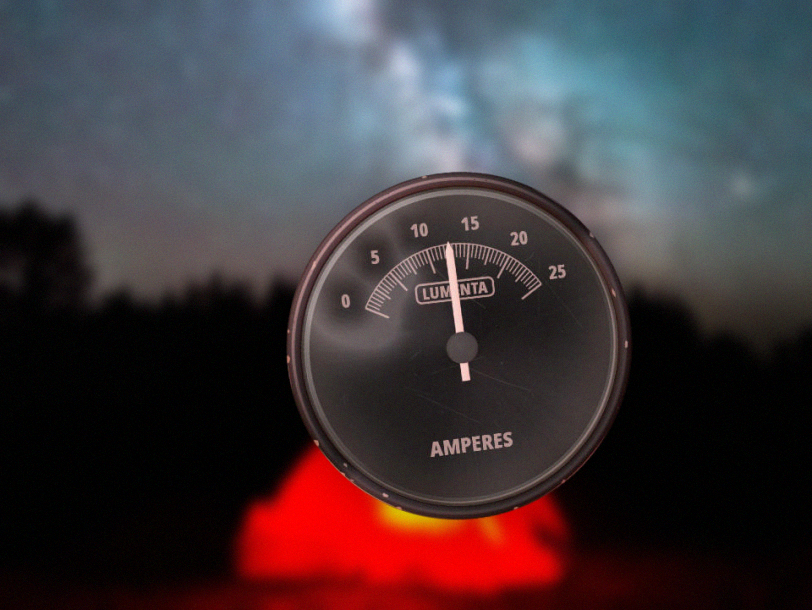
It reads 12.5 A
